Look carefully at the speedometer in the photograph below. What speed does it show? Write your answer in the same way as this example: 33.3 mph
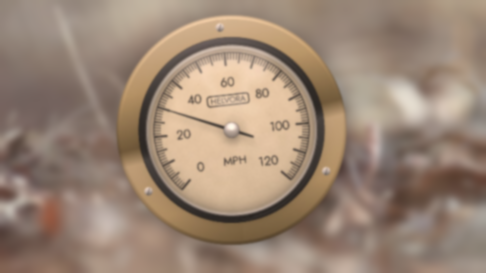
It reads 30 mph
